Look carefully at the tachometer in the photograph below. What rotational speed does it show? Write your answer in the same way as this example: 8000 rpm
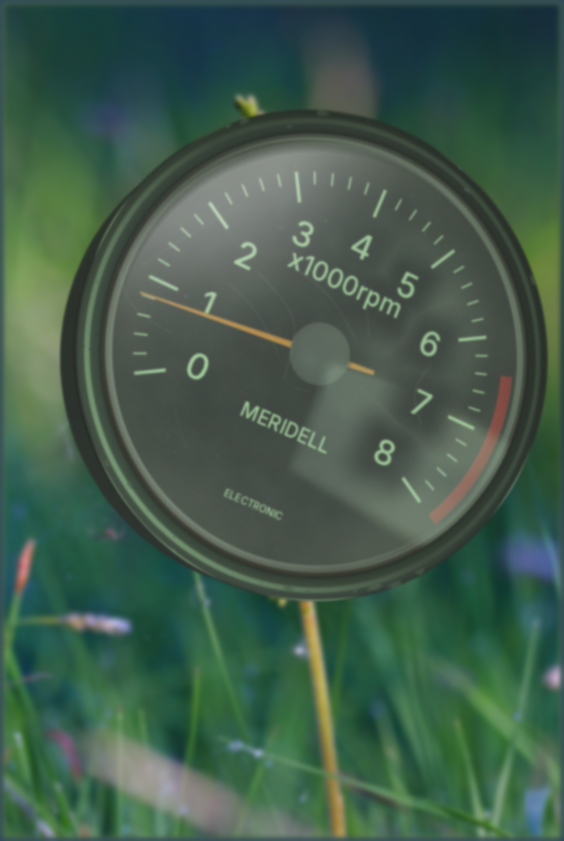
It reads 800 rpm
